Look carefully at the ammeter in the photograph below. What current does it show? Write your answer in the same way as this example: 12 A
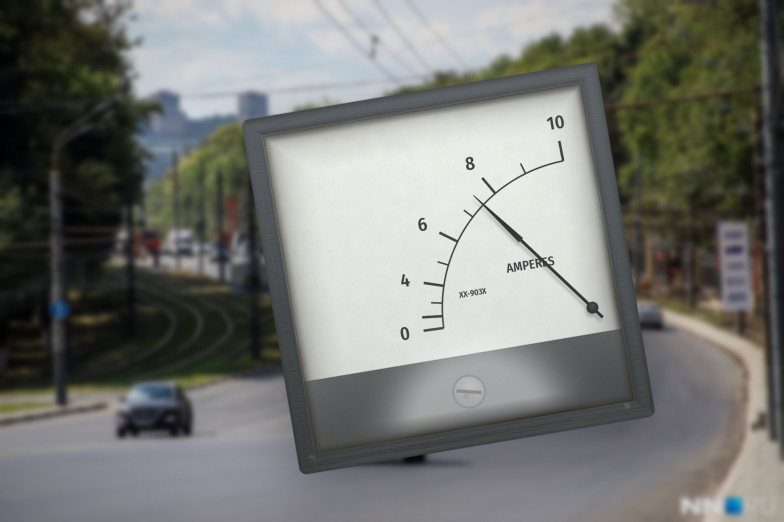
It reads 7.5 A
